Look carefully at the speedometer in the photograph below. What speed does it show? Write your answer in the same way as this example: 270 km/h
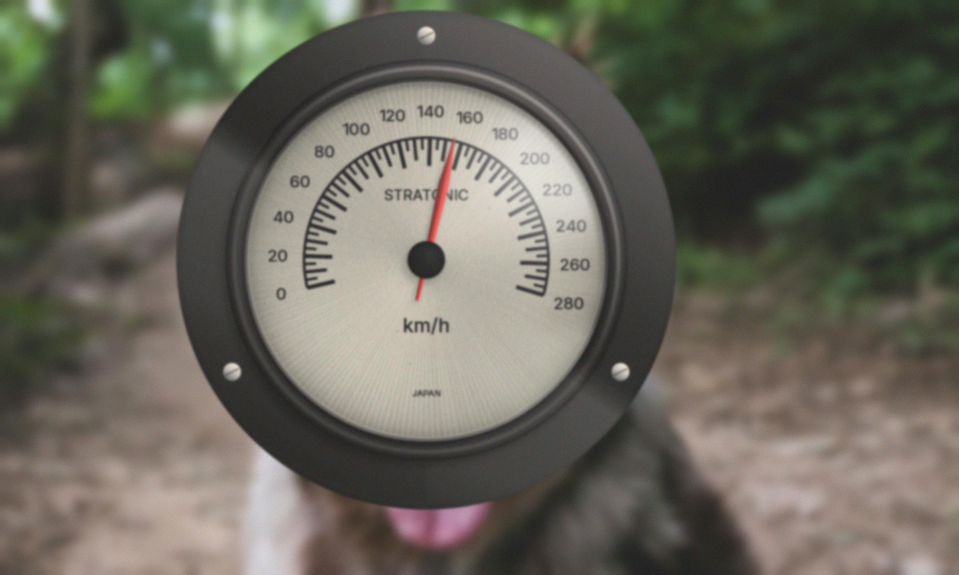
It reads 155 km/h
